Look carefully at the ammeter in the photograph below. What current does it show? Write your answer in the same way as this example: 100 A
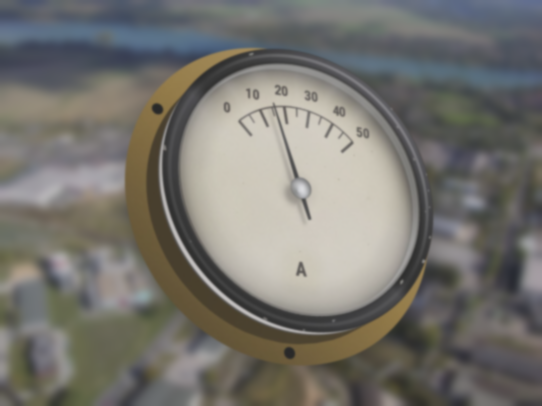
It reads 15 A
